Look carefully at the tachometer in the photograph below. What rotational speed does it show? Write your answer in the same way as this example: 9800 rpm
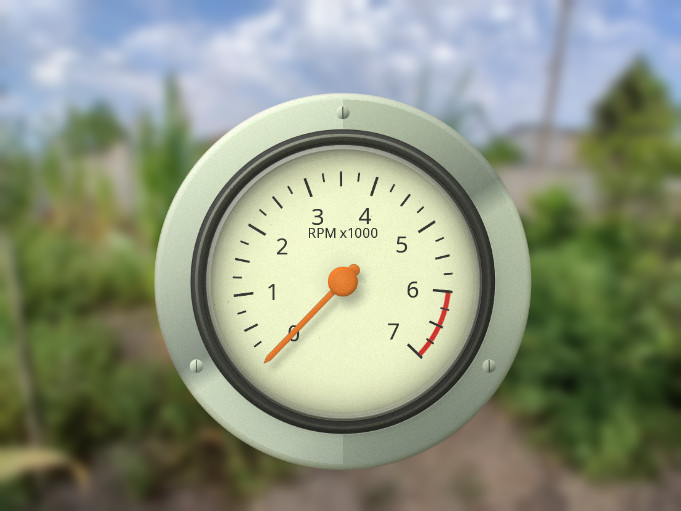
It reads 0 rpm
